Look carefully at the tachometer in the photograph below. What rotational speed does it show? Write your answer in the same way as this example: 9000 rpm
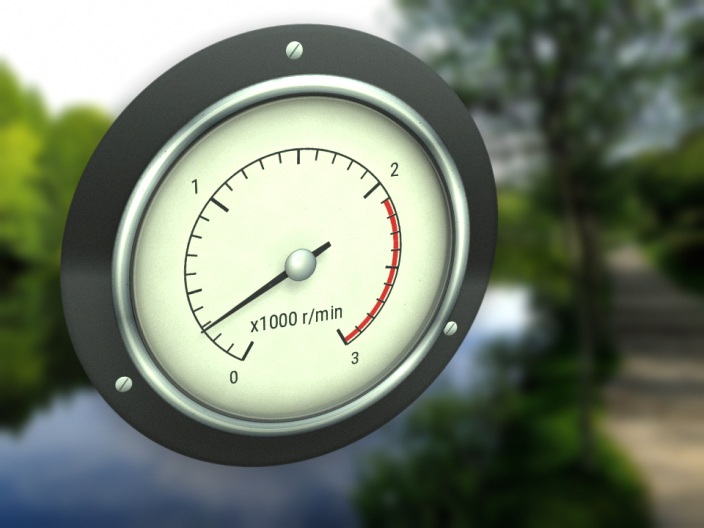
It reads 300 rpm
